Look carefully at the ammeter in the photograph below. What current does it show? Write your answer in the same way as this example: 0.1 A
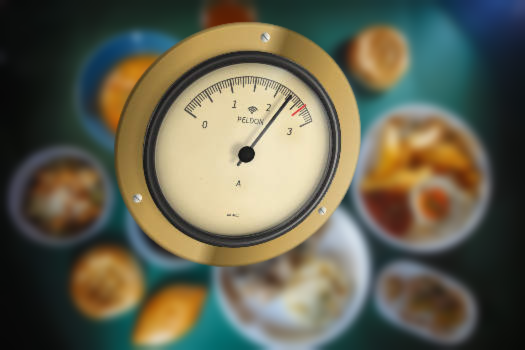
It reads 2.25 A
